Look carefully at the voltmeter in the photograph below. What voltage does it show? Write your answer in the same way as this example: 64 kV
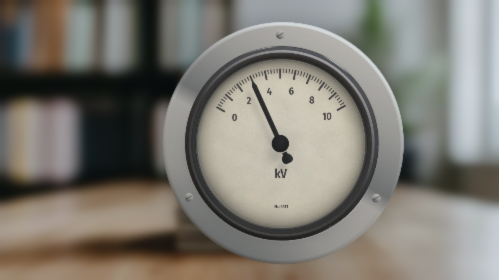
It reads 3 kV
